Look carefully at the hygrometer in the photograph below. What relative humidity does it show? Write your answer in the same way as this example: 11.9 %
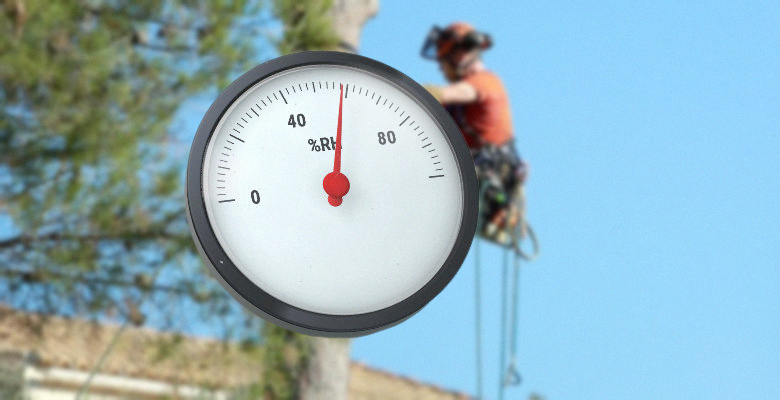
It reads 58 %
